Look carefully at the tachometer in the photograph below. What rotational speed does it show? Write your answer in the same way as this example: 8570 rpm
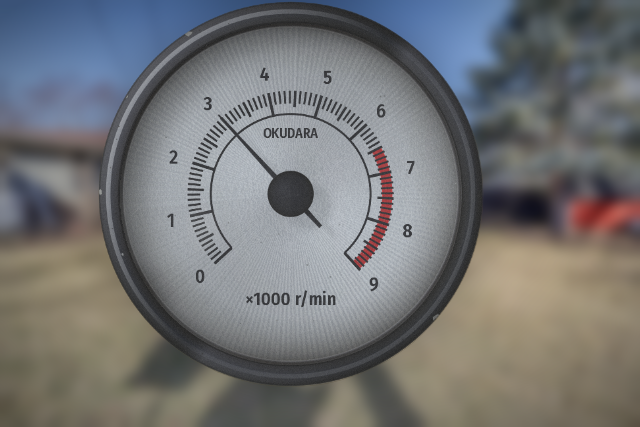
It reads 3000 rpm
